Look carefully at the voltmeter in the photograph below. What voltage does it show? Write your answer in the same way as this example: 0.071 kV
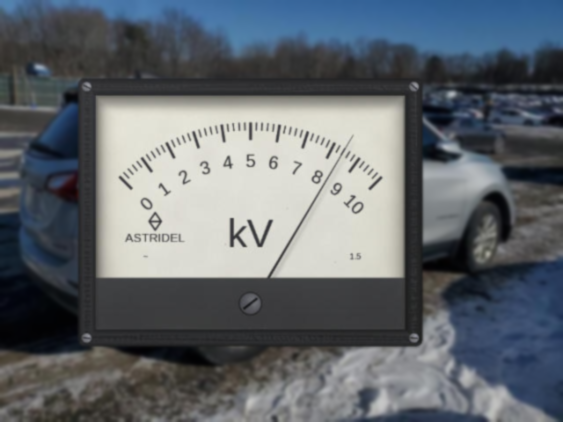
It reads 8.4 kV
